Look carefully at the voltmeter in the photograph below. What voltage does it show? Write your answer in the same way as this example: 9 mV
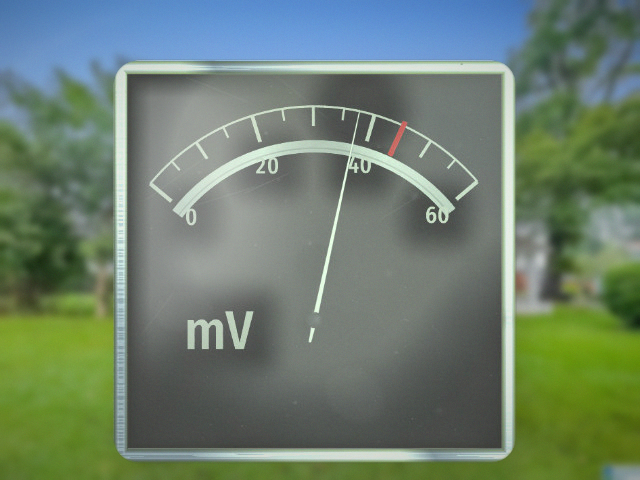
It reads 37.5 mV
